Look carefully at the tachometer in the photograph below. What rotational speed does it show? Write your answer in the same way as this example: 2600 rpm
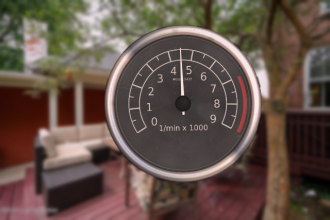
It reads 4500 rpm
